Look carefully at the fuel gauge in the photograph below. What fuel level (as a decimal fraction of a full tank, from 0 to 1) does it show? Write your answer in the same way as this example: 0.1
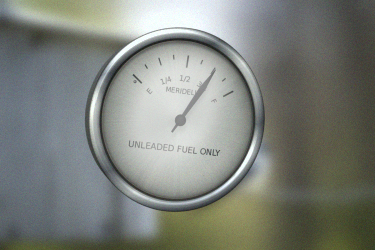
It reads 0.75
